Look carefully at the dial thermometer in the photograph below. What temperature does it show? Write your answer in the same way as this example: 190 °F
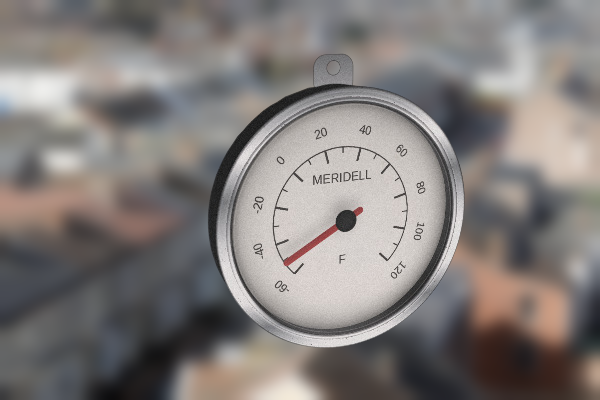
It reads -50 °F
